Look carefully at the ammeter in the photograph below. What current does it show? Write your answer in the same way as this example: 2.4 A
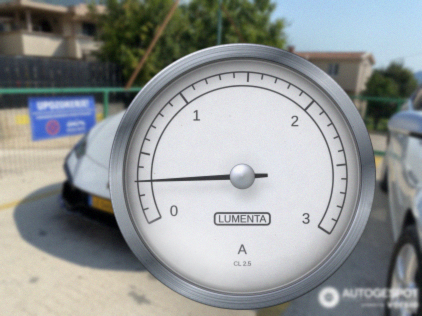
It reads 0.3 A
